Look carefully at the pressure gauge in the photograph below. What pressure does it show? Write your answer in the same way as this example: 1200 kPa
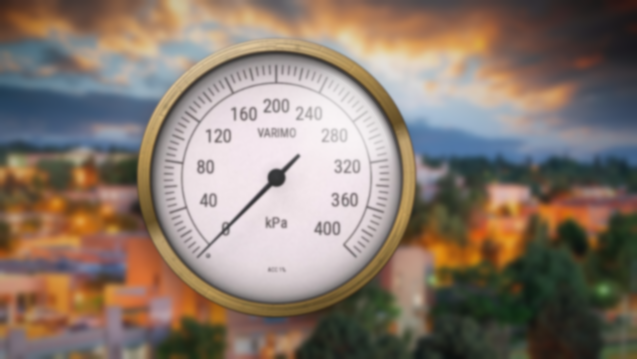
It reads 0 kPa
